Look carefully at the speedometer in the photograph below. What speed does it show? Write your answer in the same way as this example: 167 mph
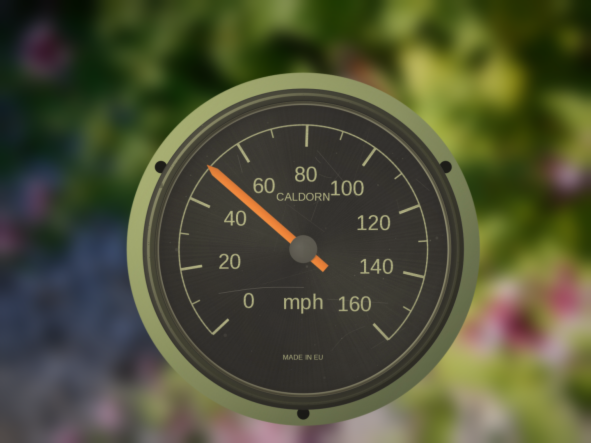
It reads 50 mph
